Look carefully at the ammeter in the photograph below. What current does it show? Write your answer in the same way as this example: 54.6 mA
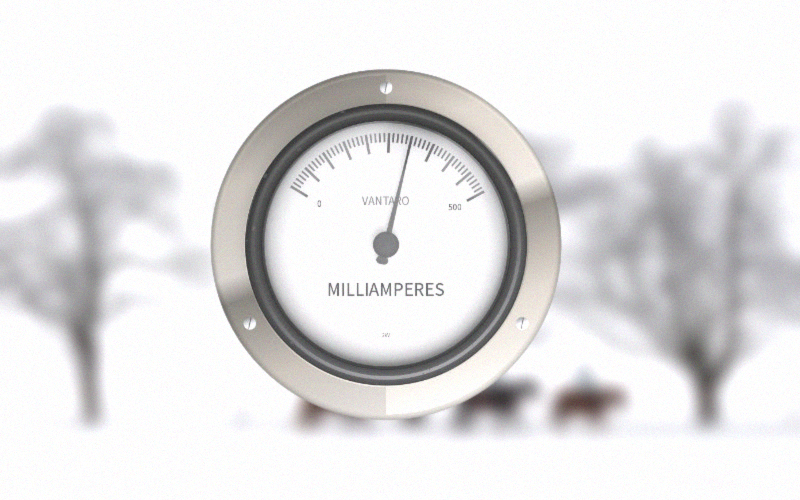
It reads 300 mA
